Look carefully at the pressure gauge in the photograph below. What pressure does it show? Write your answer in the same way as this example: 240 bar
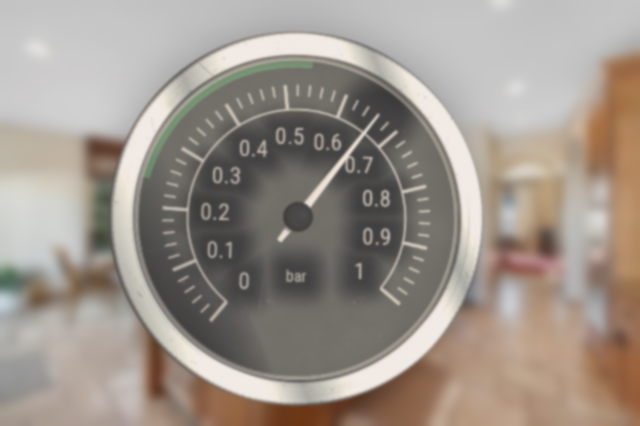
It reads 0.66 bar
